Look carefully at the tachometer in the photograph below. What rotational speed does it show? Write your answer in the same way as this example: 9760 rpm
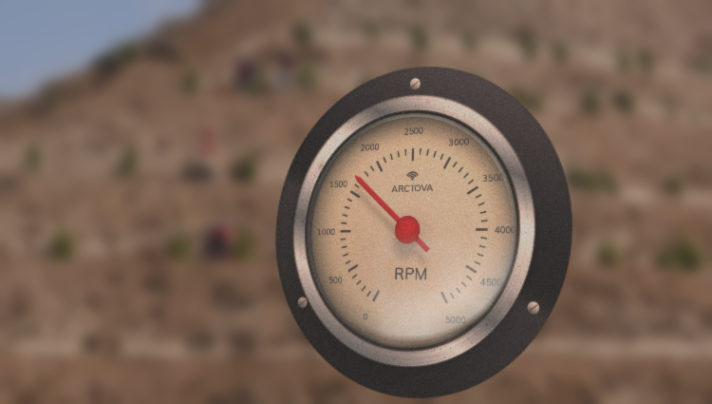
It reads 1700 rpm
